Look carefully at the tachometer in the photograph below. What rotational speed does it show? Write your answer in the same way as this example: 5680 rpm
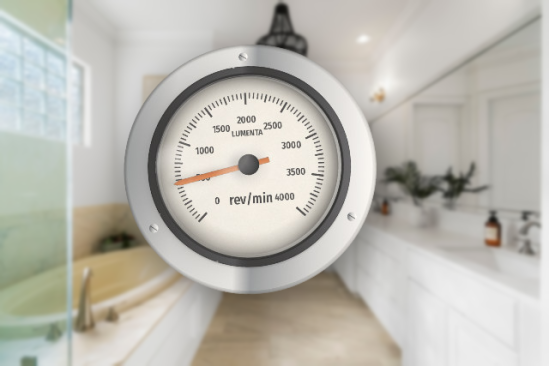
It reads 500 rpm
